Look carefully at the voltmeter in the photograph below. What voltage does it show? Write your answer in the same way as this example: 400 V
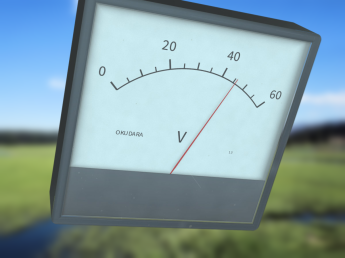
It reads 45 V
